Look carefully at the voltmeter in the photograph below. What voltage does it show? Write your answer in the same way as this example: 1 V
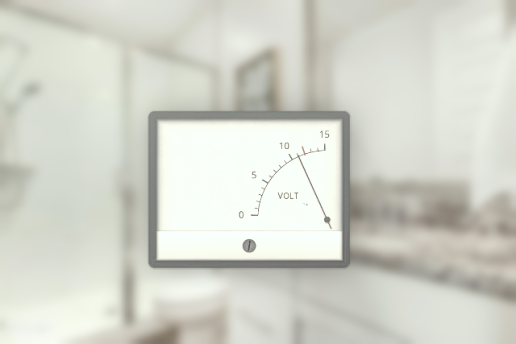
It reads 11 V
